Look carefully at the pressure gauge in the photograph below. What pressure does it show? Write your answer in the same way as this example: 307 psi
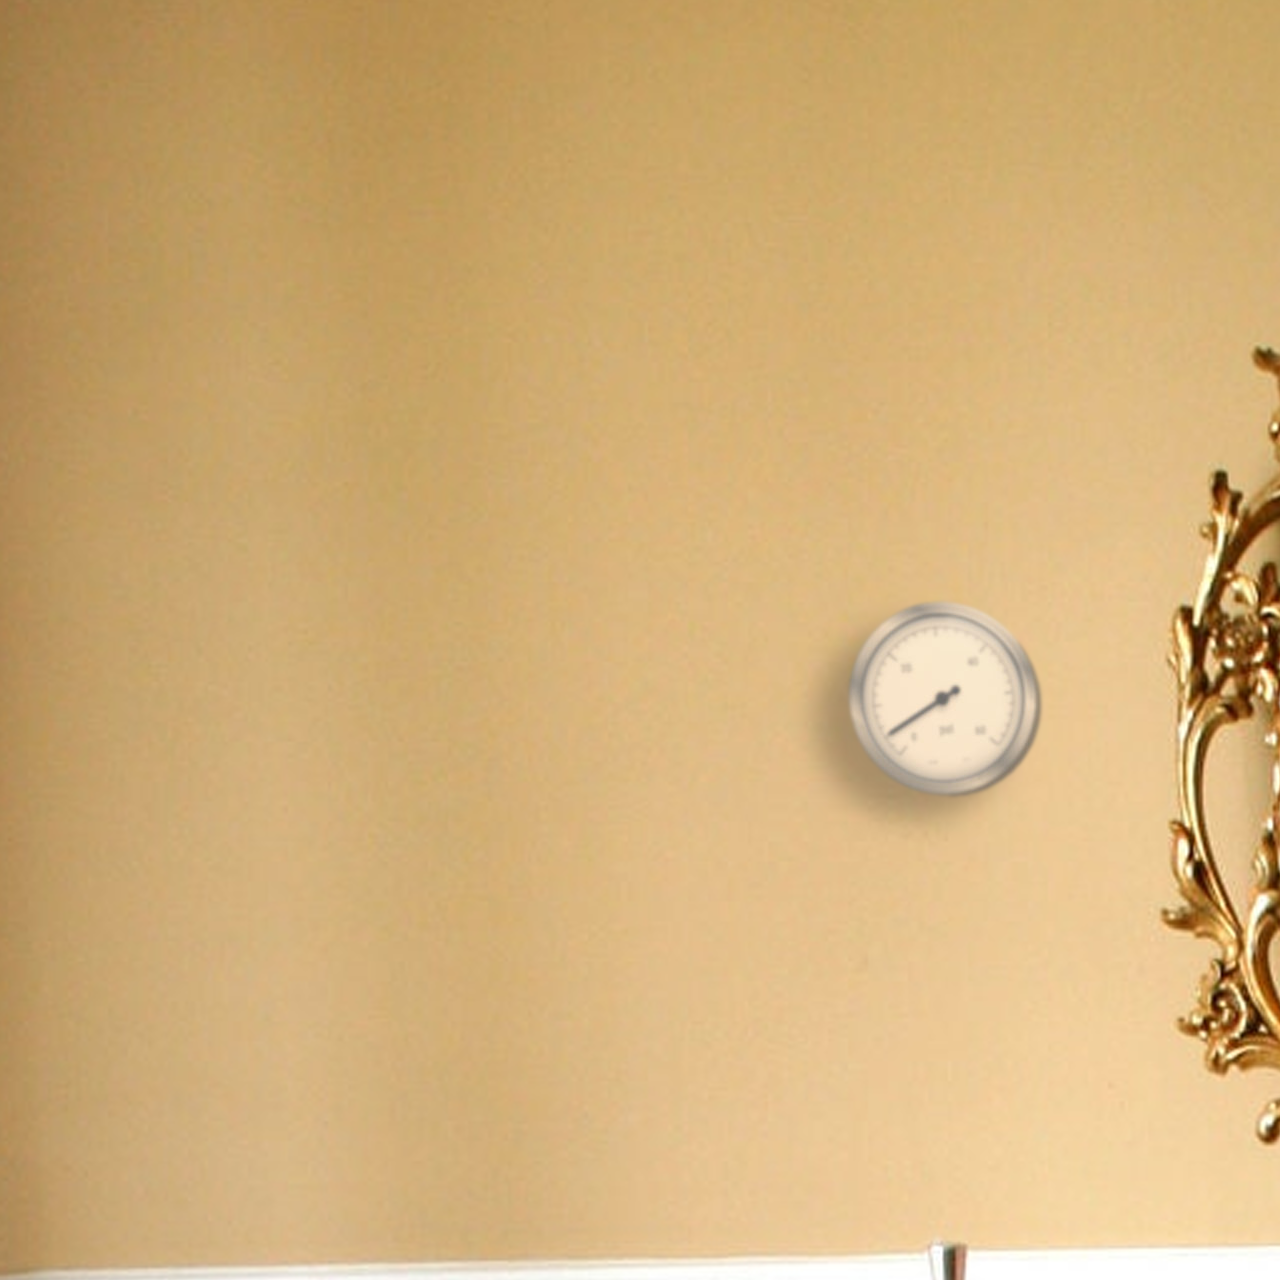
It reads 4 psi
